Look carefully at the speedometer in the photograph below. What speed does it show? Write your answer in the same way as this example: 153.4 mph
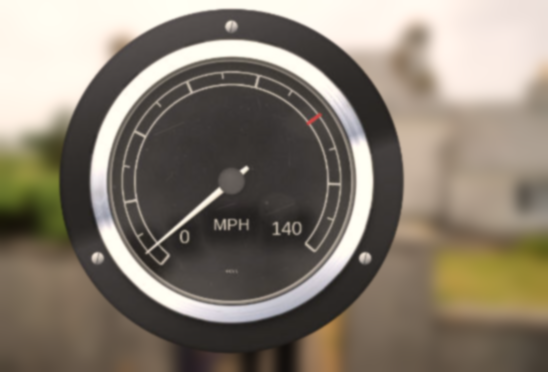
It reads 5 mph
